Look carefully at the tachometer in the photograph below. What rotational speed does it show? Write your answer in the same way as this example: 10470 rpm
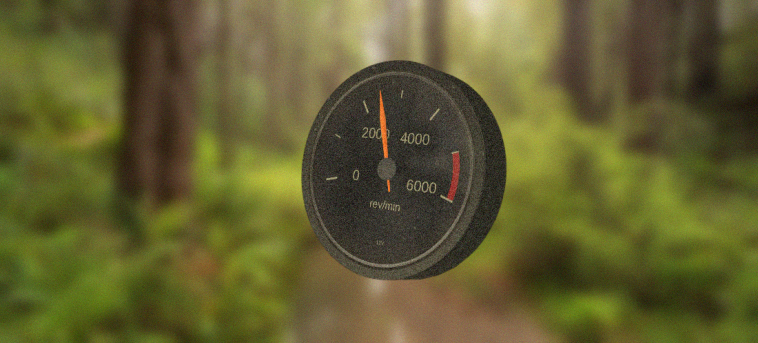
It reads 2500 rpm
